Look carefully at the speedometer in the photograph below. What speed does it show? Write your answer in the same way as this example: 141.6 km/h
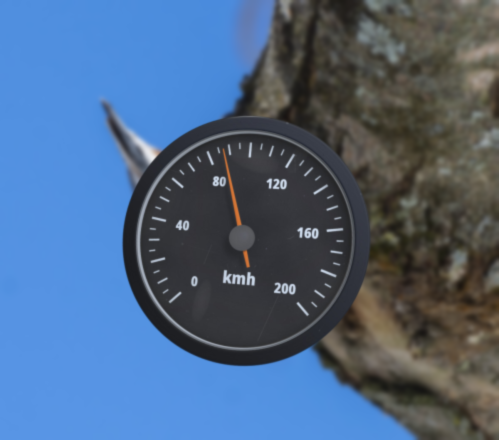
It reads 87.5 km/h
